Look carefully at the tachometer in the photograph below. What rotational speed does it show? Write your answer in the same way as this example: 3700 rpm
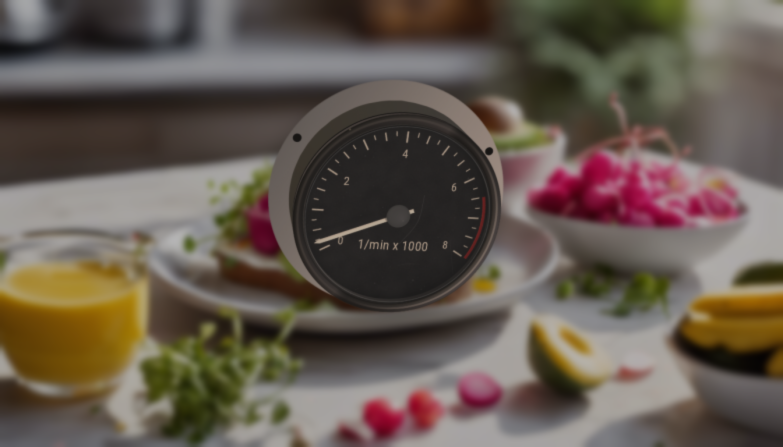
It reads 250 rpm
